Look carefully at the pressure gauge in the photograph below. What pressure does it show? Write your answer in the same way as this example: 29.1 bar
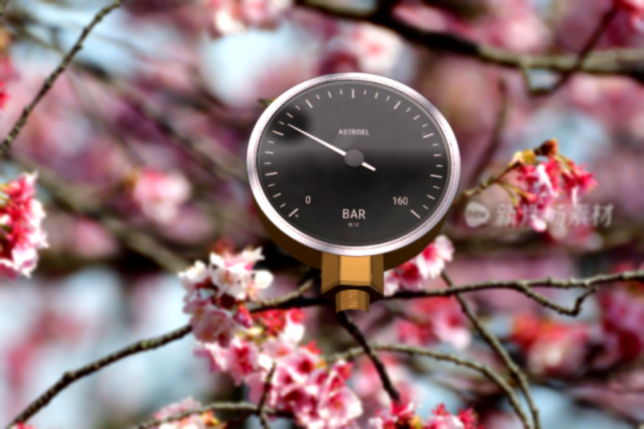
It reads 45 bar
